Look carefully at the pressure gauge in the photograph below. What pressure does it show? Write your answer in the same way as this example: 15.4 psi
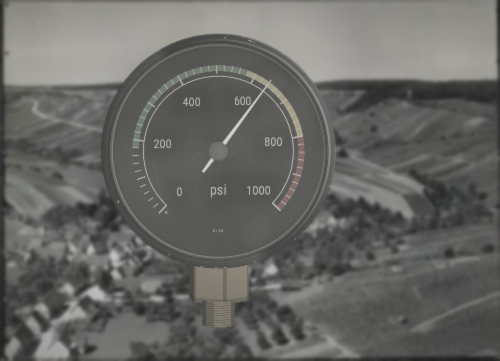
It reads 640 psi
